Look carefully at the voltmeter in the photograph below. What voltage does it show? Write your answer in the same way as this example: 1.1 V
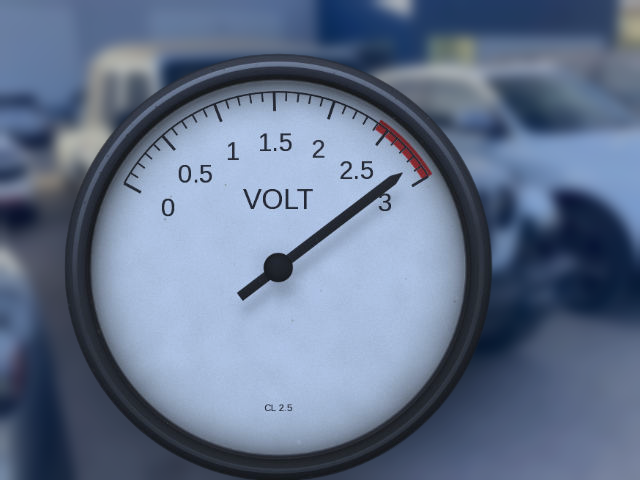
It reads 2.85 V
